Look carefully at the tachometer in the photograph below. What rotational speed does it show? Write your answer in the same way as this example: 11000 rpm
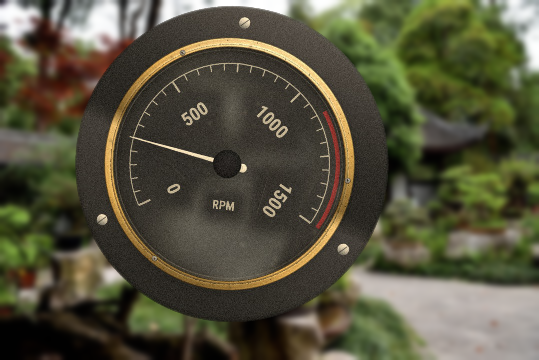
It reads 250 rpm
